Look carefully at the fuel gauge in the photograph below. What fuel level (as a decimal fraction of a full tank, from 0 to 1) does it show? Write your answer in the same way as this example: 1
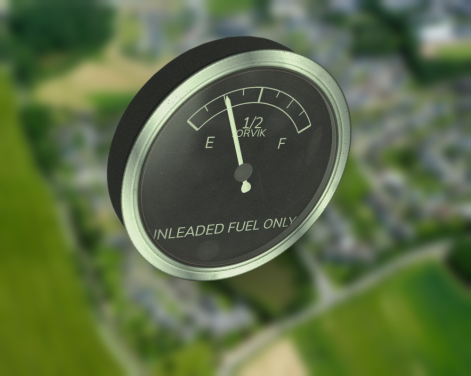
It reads 0.25
